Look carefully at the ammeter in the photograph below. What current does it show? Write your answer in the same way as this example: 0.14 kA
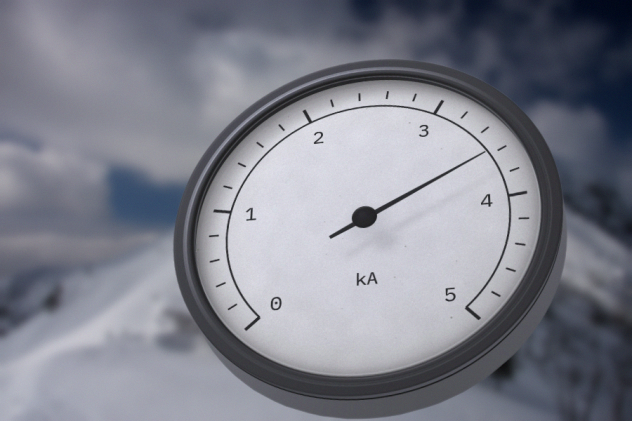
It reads 3.6 kA
